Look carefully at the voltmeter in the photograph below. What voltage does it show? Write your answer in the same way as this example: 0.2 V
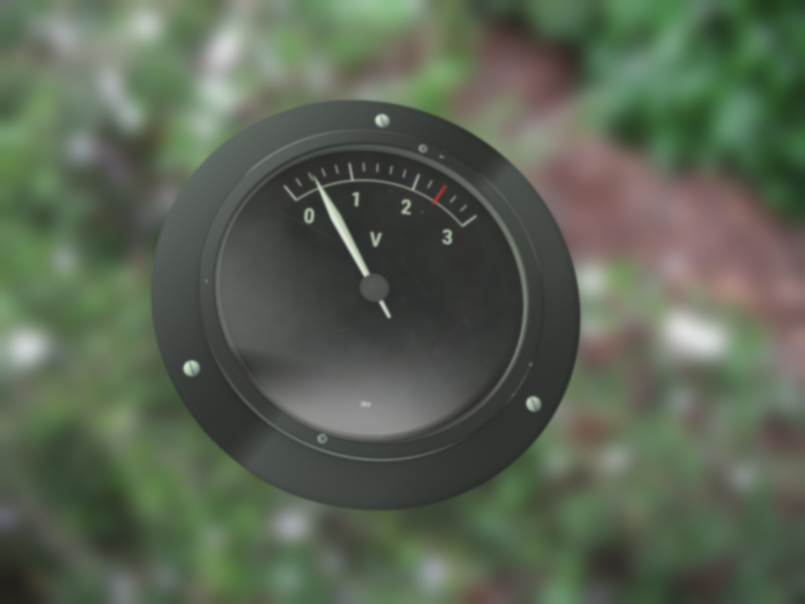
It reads 0.4 V
